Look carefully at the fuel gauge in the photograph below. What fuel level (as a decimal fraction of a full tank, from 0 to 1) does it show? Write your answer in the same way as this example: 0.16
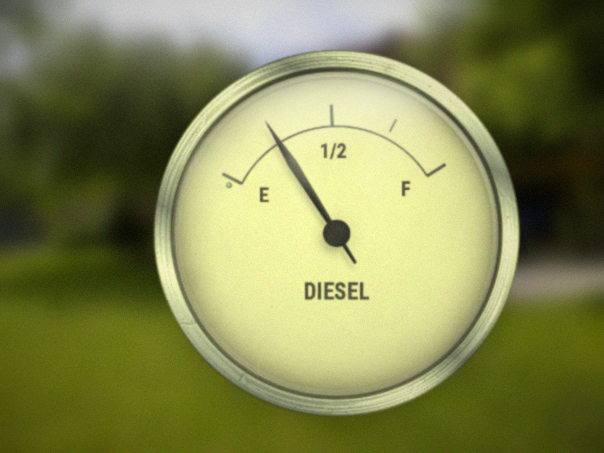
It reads 0.25
